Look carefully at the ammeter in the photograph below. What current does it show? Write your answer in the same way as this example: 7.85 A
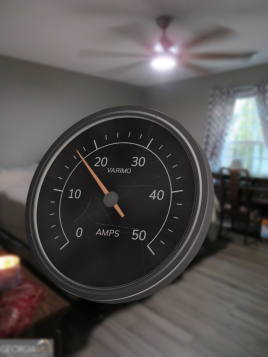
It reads 17 A
